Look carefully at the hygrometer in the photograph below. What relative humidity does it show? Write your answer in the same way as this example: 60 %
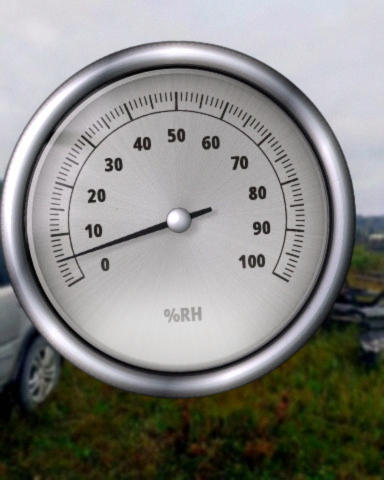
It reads 5 %
